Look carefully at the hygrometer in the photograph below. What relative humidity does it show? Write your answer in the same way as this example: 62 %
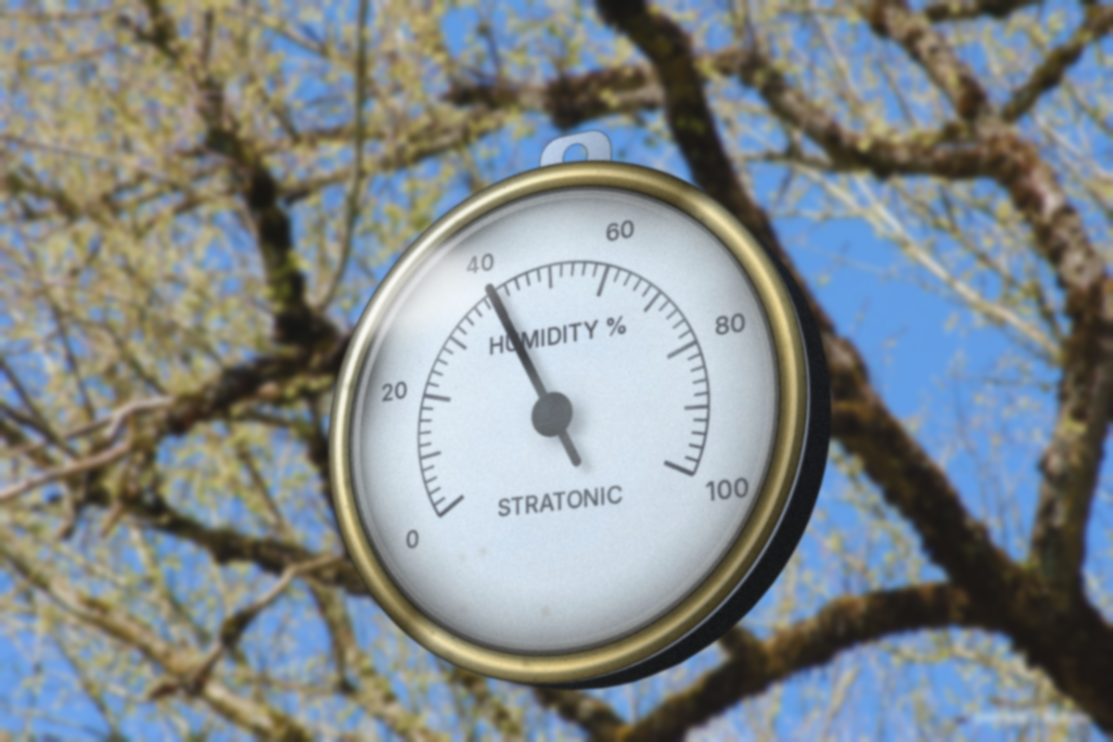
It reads 40 %
